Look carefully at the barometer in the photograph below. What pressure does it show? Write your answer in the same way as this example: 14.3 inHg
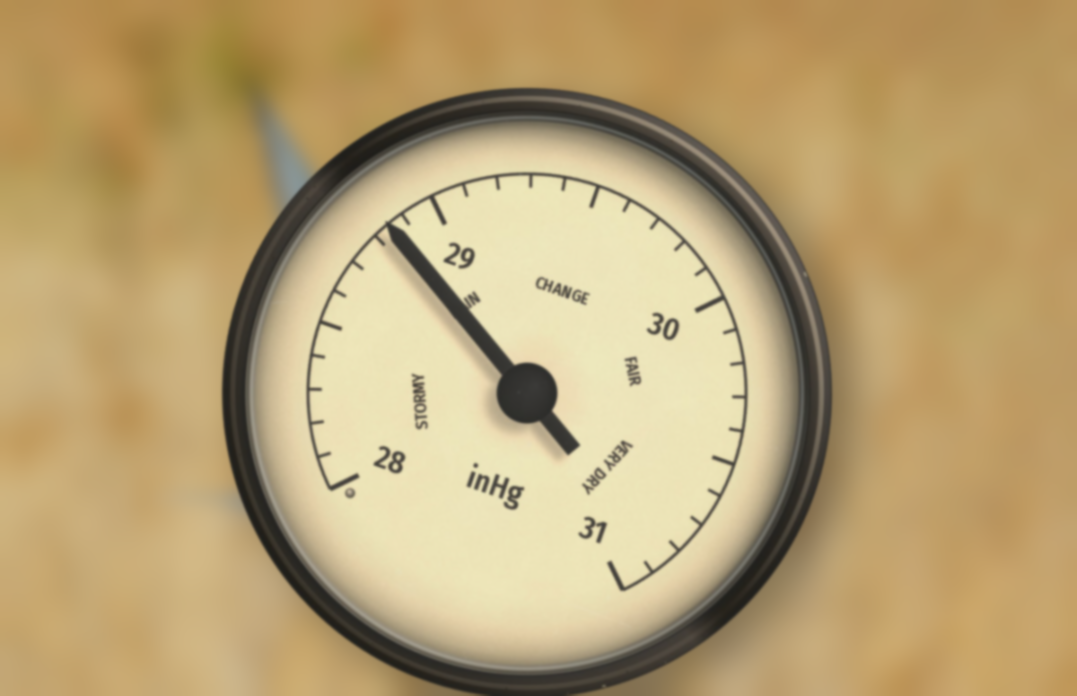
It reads 28.85 inHg
